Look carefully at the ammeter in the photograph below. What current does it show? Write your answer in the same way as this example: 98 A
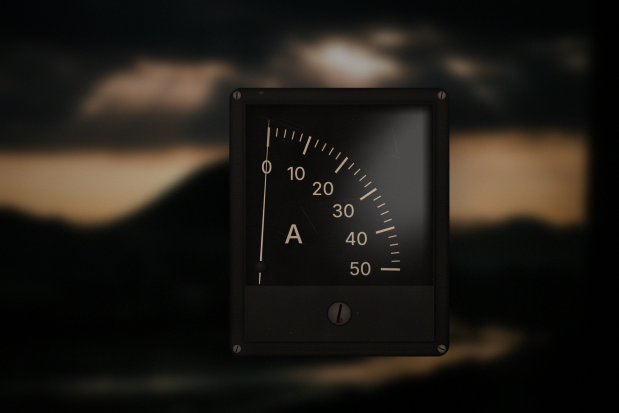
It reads 0 A
